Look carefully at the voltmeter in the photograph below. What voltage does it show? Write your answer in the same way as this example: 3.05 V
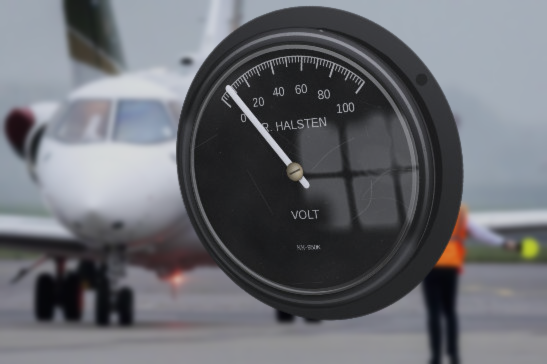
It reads 10 V
